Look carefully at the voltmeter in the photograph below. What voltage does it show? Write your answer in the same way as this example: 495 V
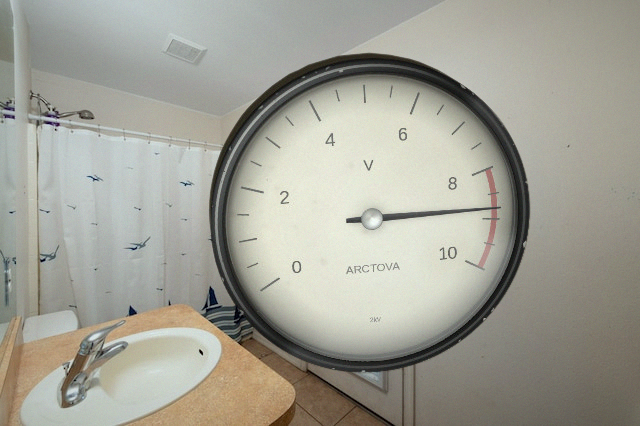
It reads 8.75 V
